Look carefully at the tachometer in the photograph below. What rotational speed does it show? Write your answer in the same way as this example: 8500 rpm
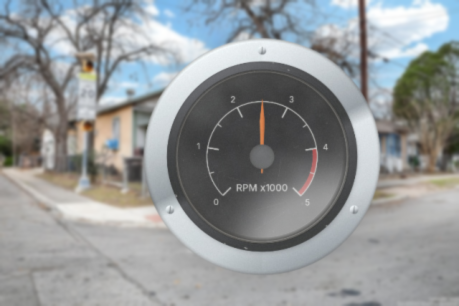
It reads 2500 rpm
